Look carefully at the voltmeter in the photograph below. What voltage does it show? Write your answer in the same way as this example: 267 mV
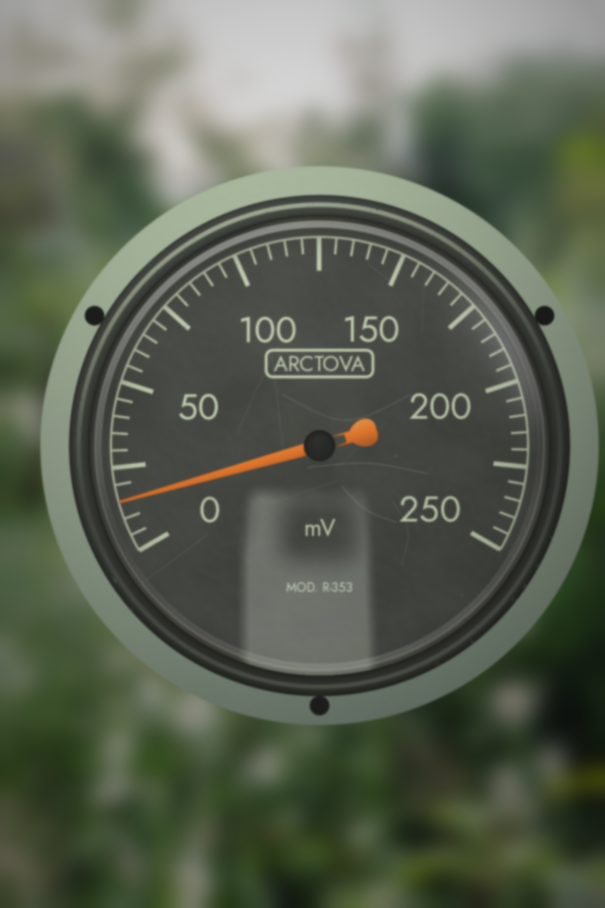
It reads 15 mV
